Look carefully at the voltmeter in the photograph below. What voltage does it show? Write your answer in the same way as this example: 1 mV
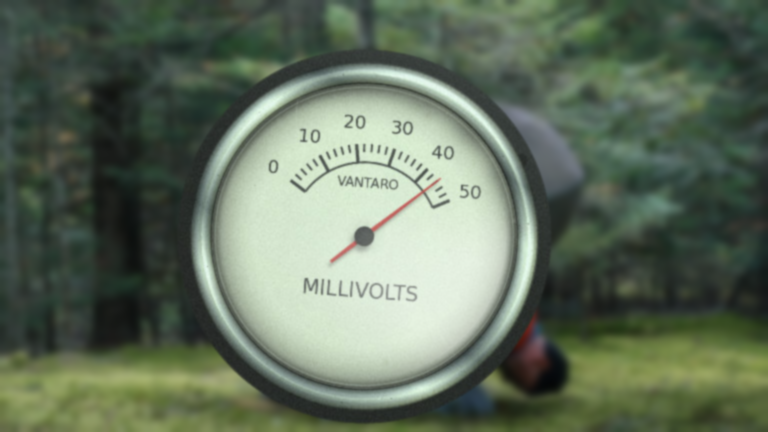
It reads 44 mV
